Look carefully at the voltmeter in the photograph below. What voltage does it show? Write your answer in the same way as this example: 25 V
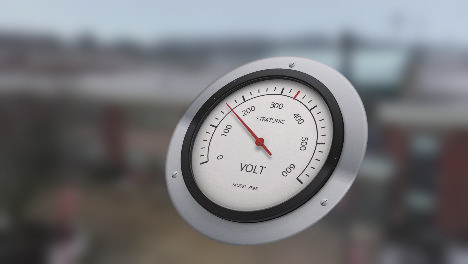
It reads 160 V
